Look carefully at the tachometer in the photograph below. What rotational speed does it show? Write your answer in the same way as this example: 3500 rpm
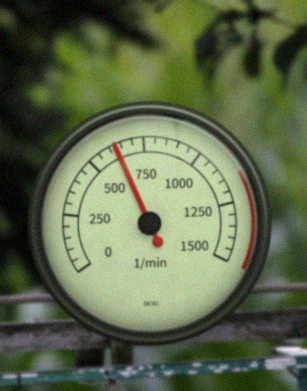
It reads 625 rpm
